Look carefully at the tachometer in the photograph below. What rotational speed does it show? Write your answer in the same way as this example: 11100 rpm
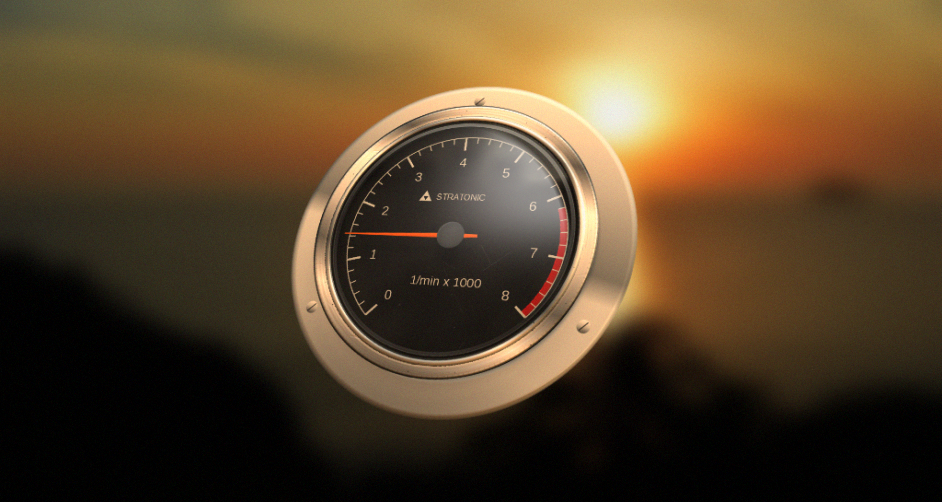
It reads 1400 rpm
